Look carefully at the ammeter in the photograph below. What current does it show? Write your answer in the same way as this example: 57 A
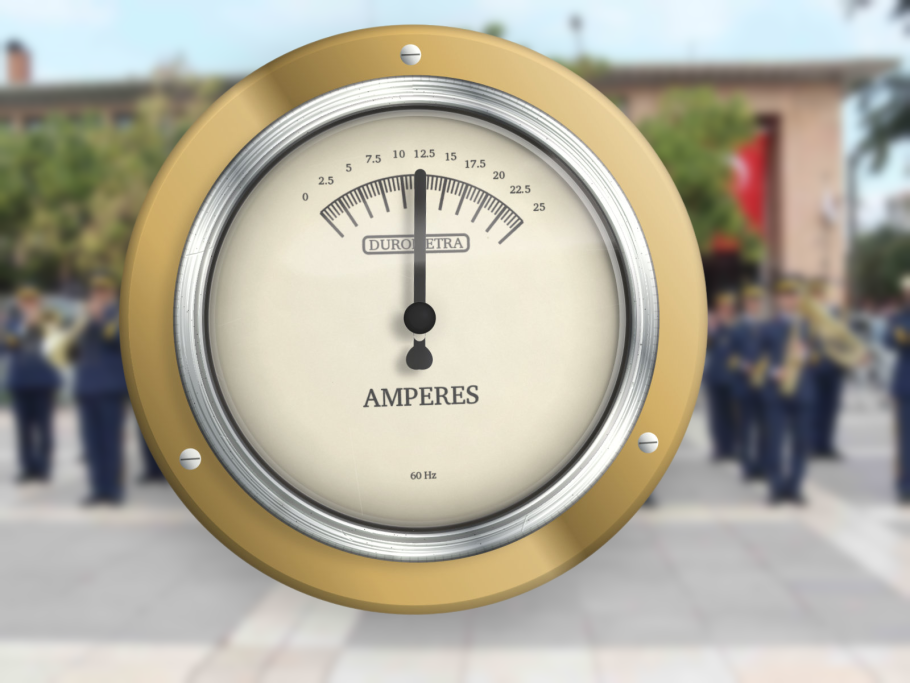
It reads 12 A
